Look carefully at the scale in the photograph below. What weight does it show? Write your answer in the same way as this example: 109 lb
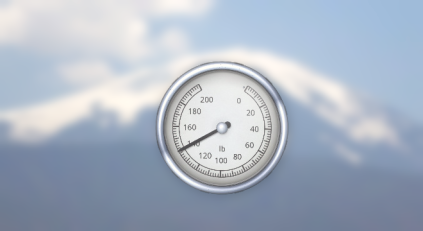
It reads 140 lb
